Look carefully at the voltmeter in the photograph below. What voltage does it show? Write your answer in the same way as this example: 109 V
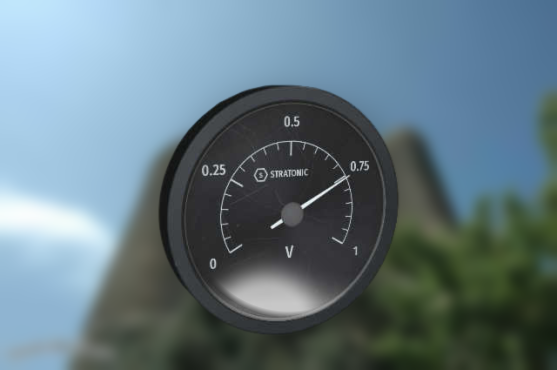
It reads 0.75 V
